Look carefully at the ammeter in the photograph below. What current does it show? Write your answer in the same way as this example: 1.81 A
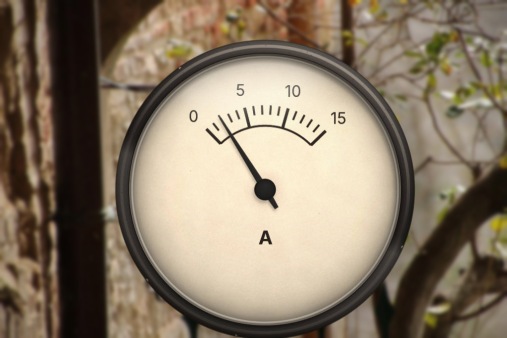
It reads 2 A
